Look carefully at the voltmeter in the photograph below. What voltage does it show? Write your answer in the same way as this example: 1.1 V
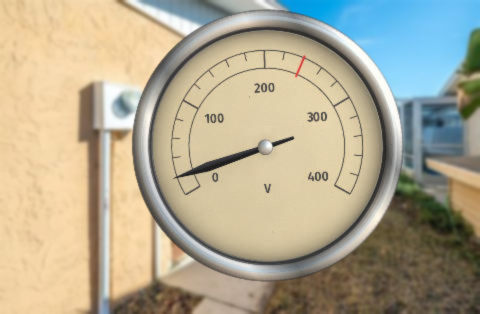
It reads 20 V
